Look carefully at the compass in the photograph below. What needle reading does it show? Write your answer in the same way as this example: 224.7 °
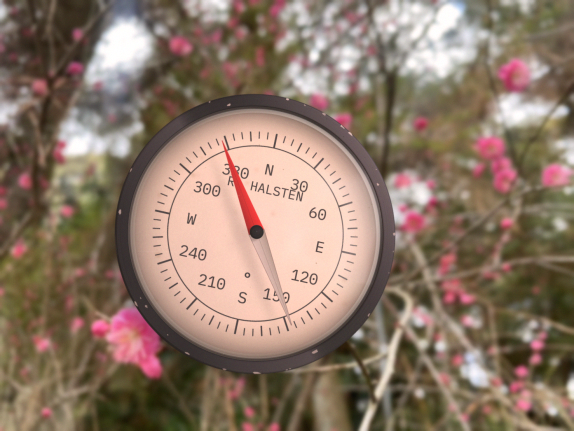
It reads 327.5 °
